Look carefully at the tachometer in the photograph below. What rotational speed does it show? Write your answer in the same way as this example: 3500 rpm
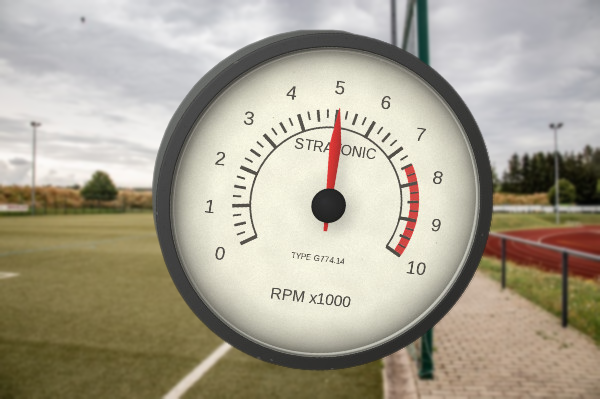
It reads 5000 rpm
